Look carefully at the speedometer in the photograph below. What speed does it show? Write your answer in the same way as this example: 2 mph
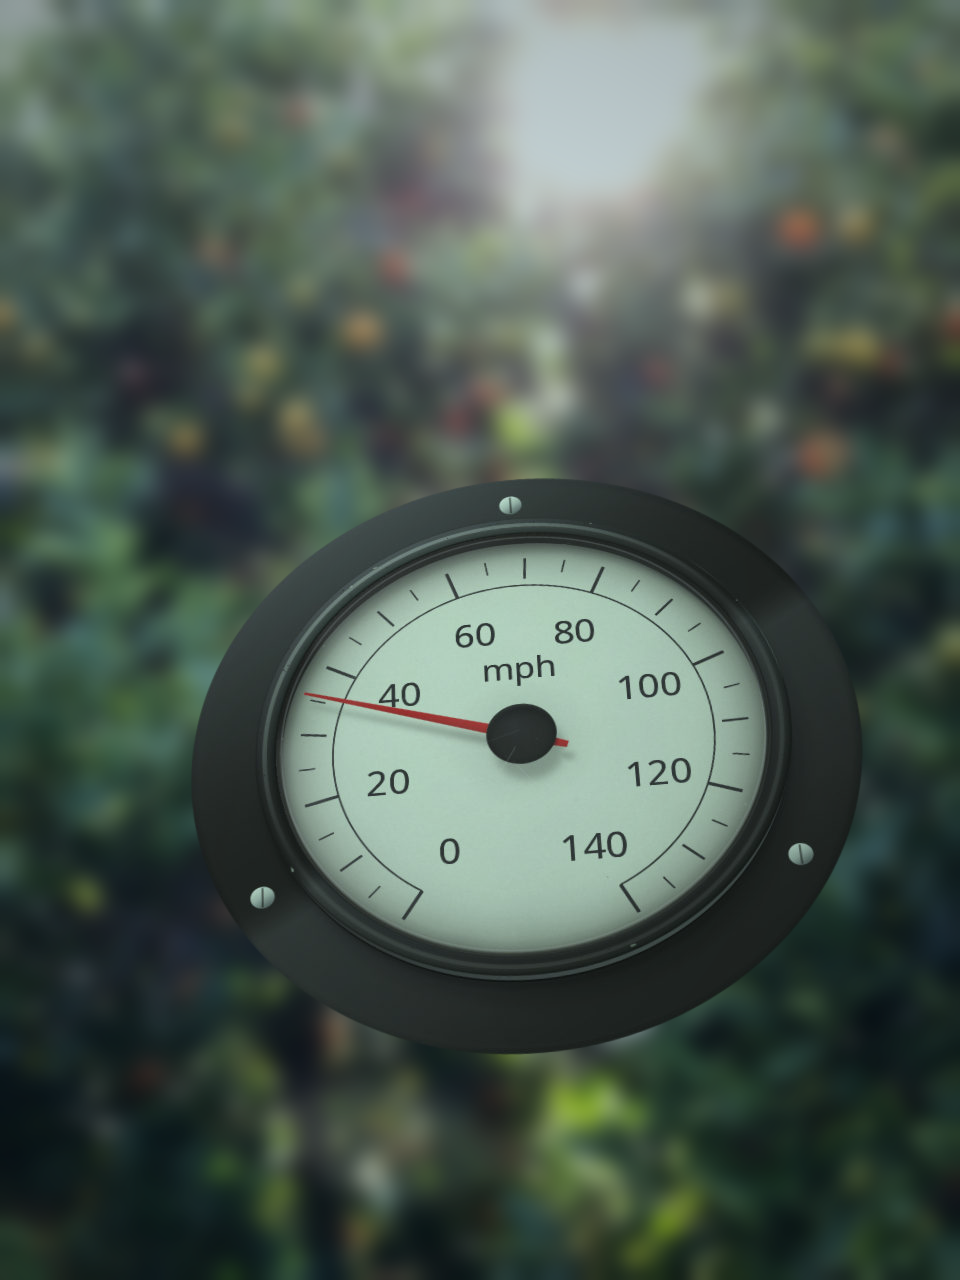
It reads 35 mph
